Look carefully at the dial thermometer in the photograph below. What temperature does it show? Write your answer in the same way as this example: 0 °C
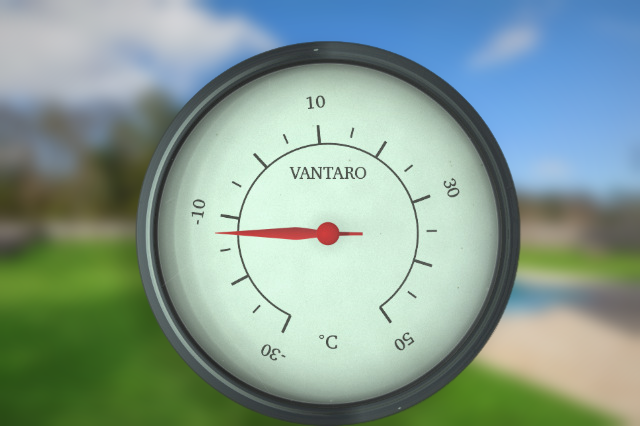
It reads -12.5 °C
